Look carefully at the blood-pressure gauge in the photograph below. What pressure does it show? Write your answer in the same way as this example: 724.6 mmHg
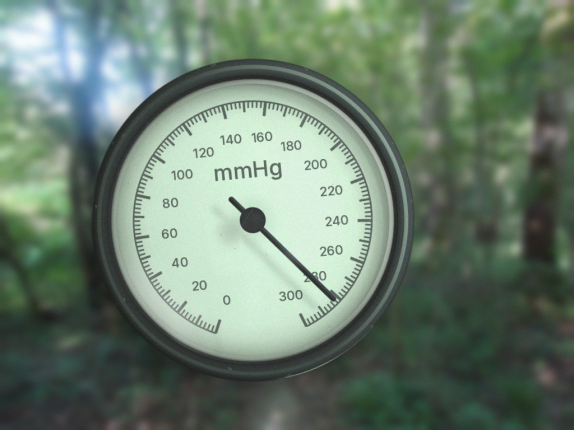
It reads 282 mmHg
